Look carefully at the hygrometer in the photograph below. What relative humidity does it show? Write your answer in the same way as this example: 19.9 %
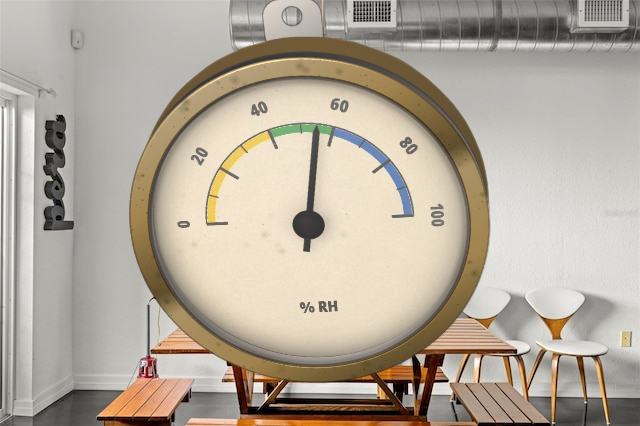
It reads 55 %
